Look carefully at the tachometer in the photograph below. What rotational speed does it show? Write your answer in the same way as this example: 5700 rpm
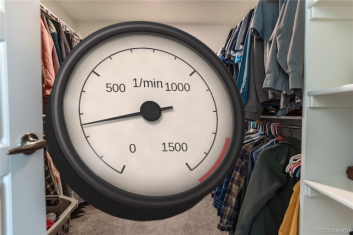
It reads 250 rpm
